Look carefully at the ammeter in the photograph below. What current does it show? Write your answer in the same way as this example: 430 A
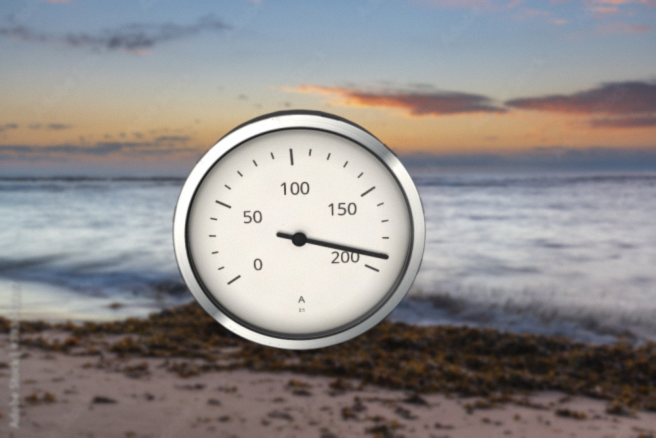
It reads 190 A
